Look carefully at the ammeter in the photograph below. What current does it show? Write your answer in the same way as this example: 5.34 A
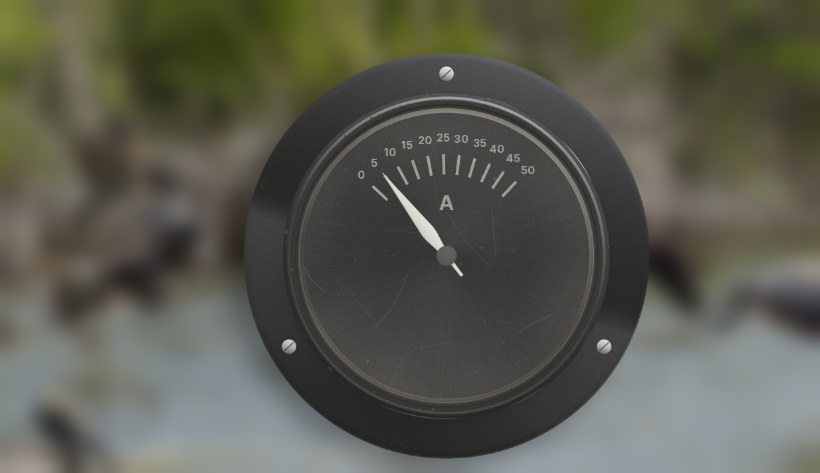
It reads 5 A
